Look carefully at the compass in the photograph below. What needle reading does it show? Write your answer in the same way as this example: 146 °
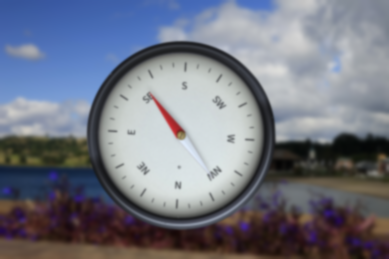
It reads 140 °
